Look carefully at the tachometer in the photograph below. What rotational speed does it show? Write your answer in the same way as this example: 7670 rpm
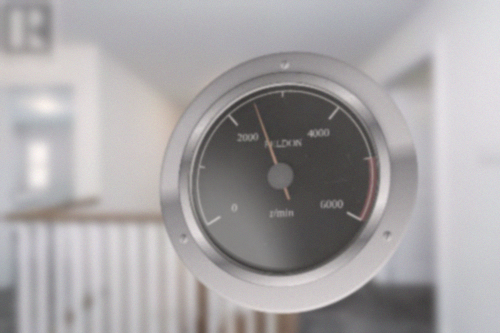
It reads 2500 rpm
